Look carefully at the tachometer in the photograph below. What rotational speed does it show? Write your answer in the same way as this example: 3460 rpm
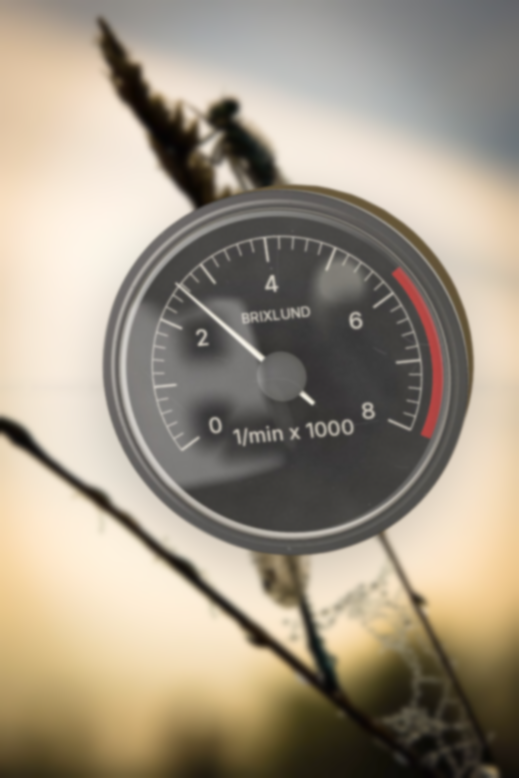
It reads 2600 rpm
